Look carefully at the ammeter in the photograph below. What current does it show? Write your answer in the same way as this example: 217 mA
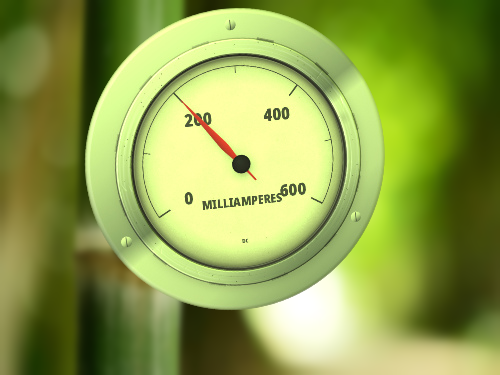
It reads 200 mA
